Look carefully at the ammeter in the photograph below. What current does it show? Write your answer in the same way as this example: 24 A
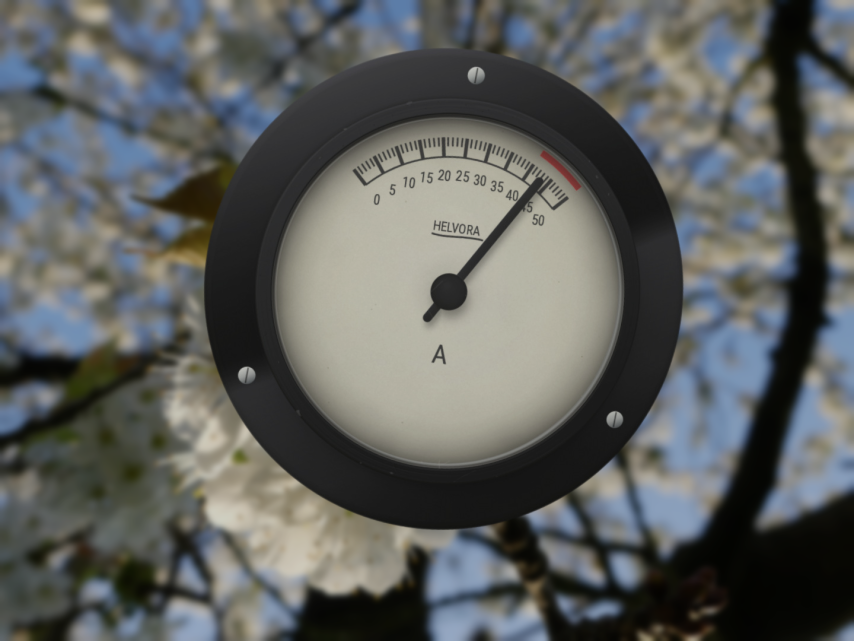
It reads 43 A
